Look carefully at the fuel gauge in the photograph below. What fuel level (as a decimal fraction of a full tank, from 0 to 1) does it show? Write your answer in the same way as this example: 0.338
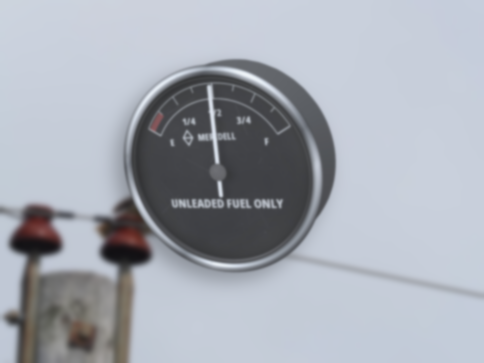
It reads 0.5
